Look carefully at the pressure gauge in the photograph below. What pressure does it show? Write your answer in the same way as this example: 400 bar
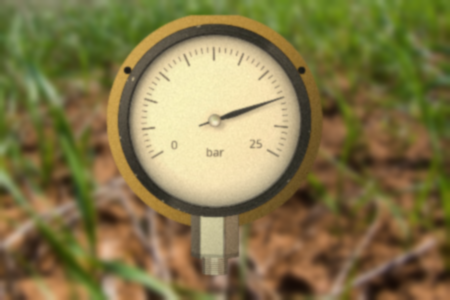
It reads 20 bar
